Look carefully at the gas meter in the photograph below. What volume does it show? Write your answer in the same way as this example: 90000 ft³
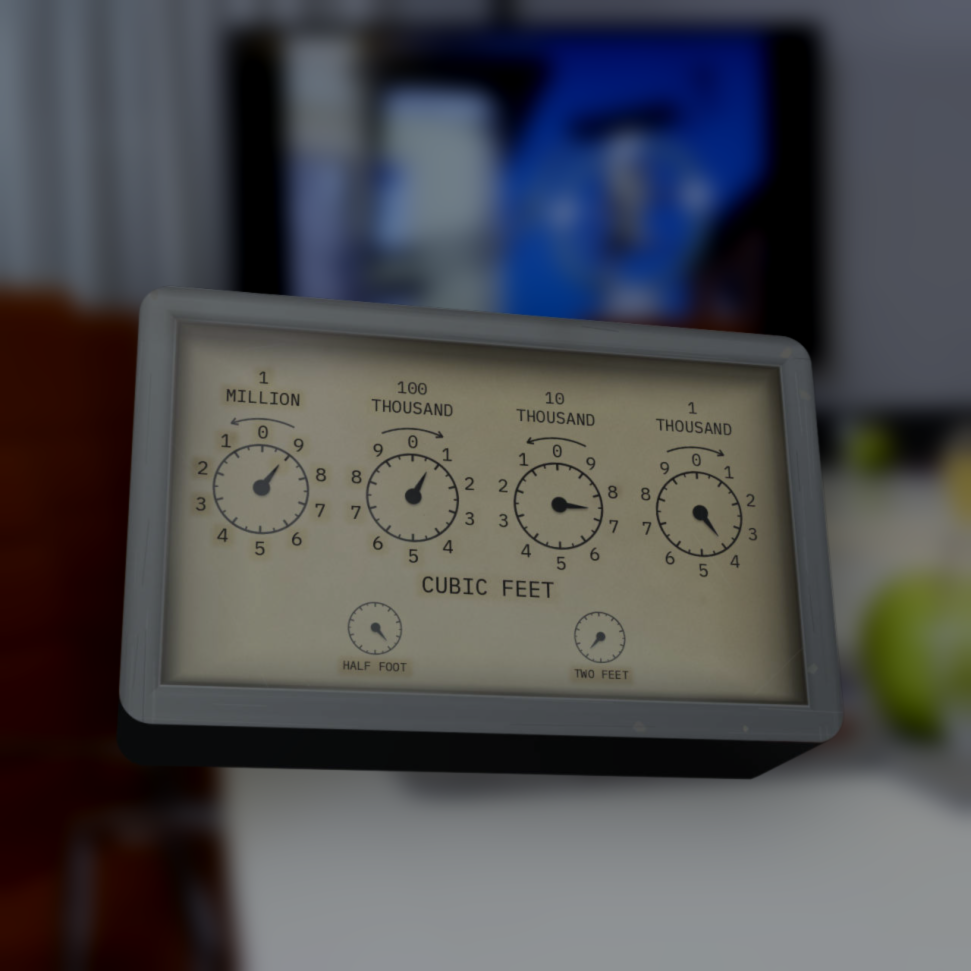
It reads 907400 ft³
